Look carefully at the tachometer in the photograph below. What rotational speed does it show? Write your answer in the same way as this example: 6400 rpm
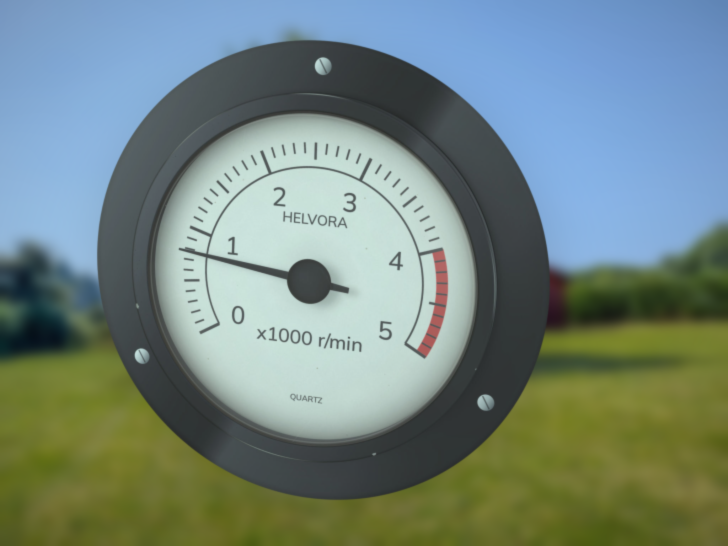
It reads 800 rpm
